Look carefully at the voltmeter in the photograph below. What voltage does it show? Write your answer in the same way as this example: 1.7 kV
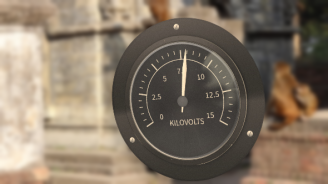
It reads 8 kV
